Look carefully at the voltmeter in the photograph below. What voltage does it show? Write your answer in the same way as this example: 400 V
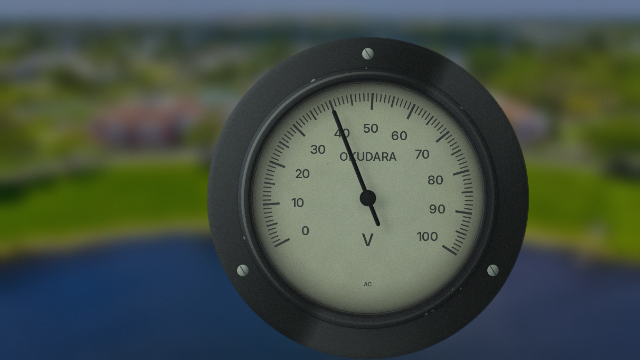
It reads 40 V
